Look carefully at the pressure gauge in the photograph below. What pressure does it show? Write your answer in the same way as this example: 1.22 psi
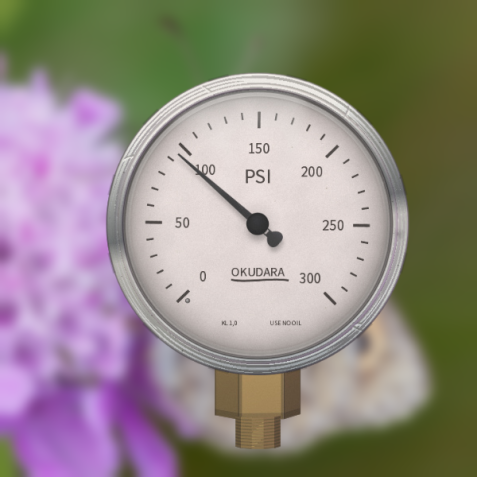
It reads 95 psi
